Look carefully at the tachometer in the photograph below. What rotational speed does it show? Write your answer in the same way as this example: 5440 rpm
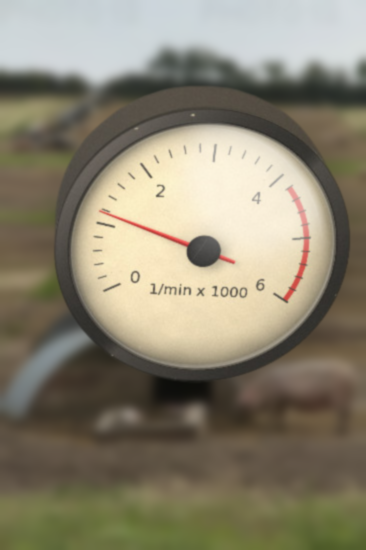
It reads 1200 rpm
